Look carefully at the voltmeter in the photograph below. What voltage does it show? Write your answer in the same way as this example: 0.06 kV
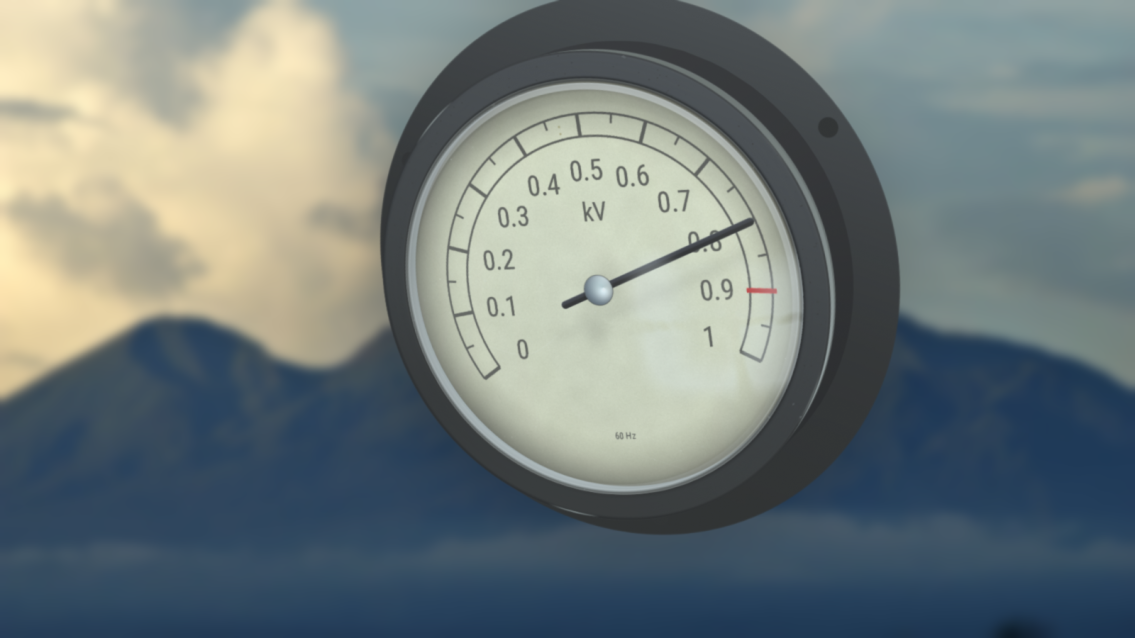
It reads 0.8 kV
